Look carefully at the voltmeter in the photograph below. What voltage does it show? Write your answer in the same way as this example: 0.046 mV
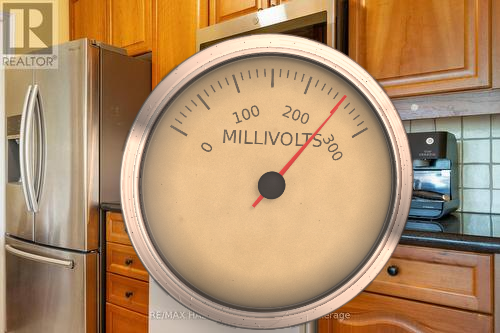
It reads 250 mV
